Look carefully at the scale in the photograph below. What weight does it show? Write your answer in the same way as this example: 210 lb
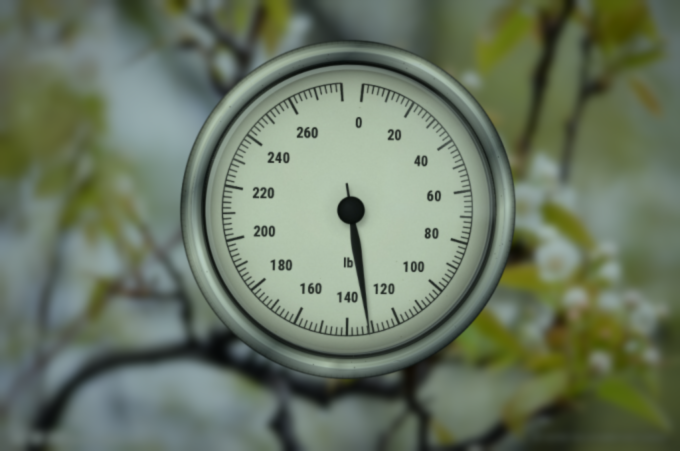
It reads 132 lb
